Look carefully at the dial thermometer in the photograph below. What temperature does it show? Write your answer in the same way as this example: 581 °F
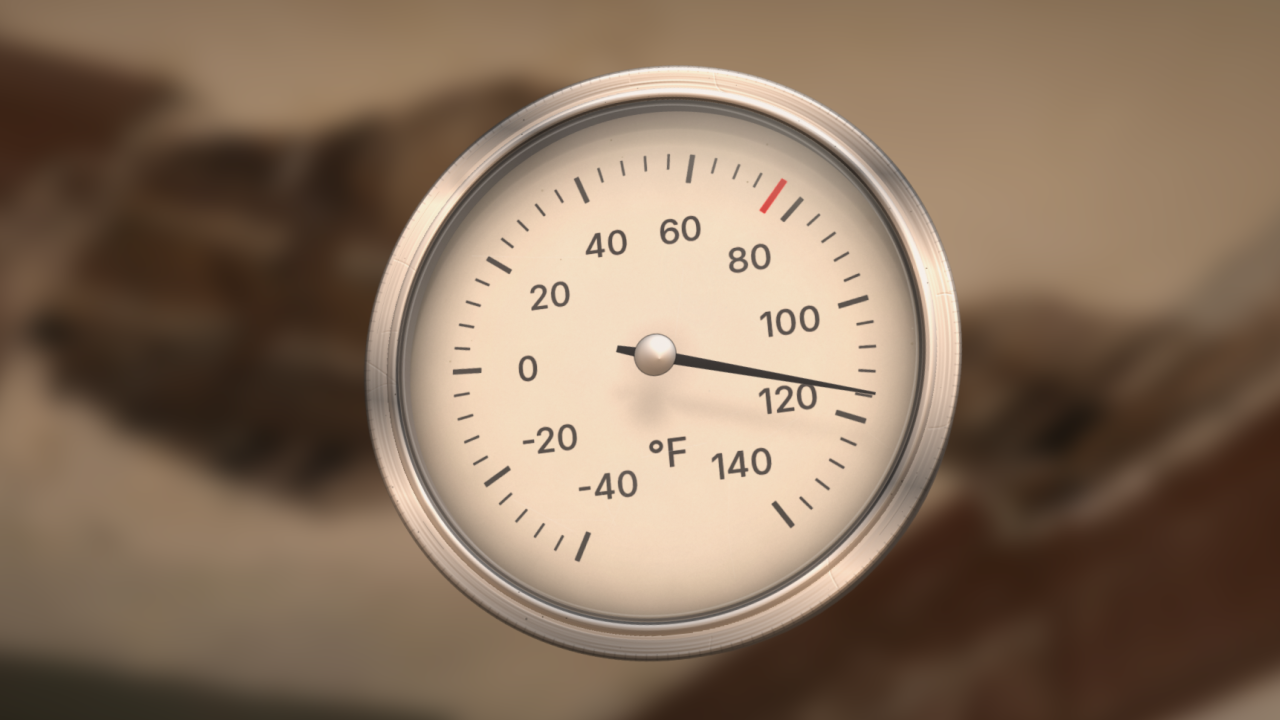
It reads 116 °F
